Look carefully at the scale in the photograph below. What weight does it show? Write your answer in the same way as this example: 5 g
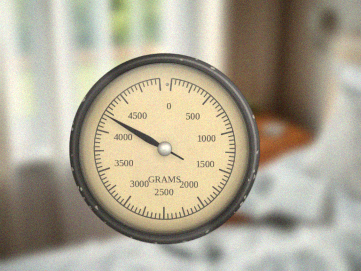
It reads 4200 g
